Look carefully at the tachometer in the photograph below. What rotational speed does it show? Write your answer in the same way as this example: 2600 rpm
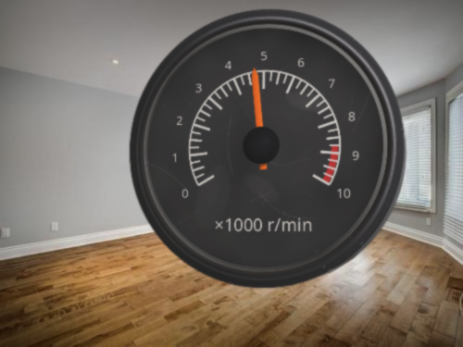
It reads 4750 rpm
